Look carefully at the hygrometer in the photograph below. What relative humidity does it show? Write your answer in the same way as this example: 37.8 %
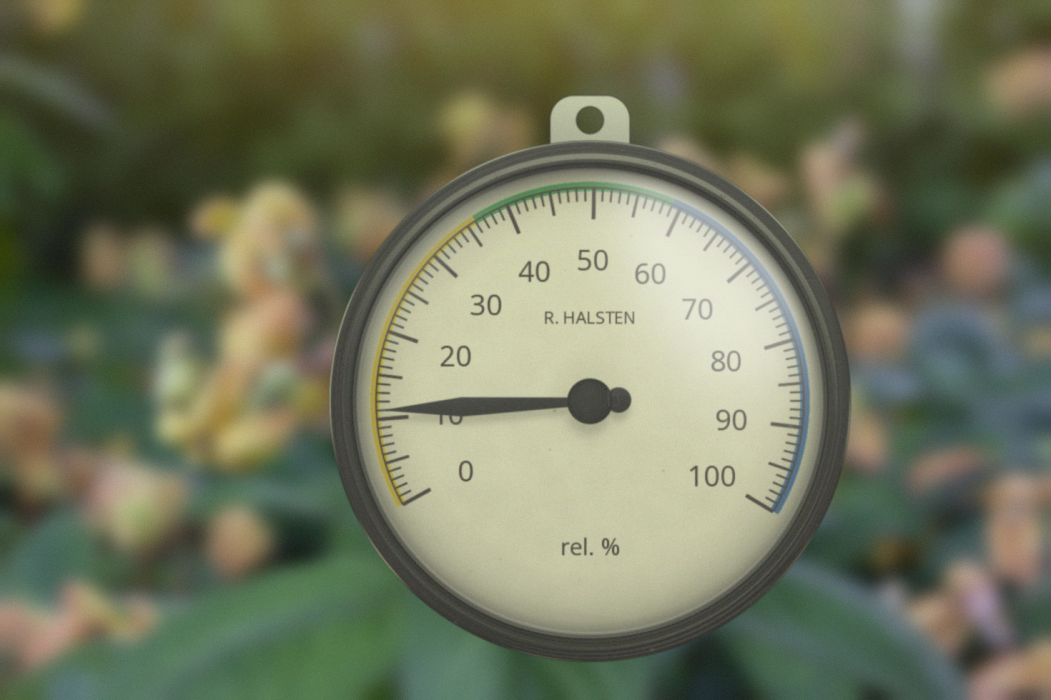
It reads 11 %
